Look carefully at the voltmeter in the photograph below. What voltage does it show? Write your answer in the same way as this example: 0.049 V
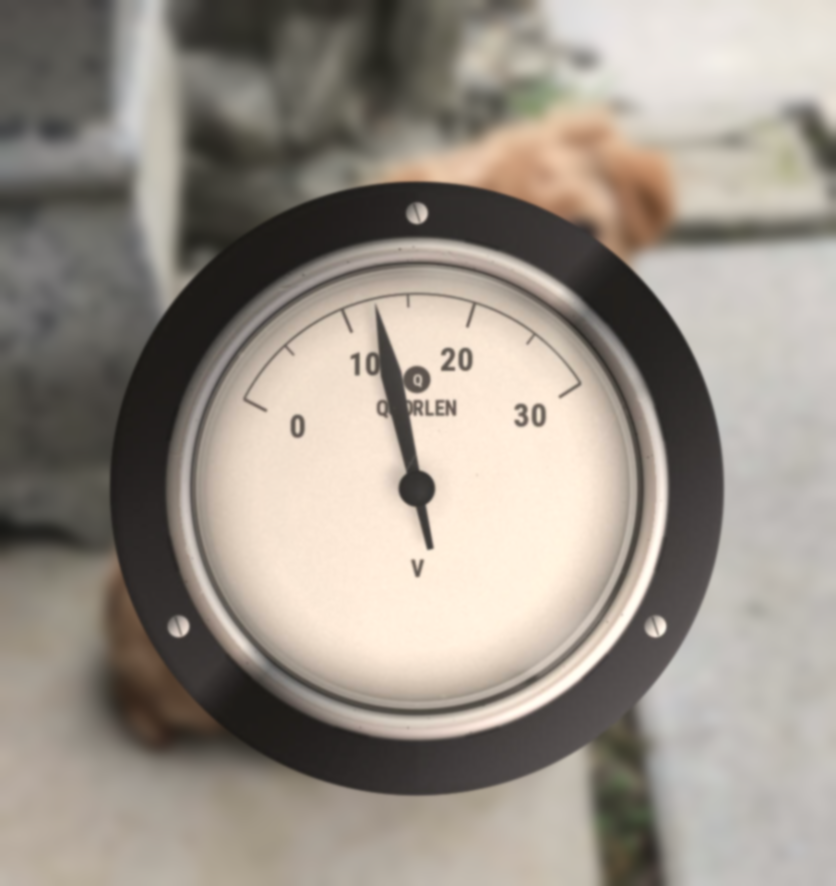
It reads 12.5 V
